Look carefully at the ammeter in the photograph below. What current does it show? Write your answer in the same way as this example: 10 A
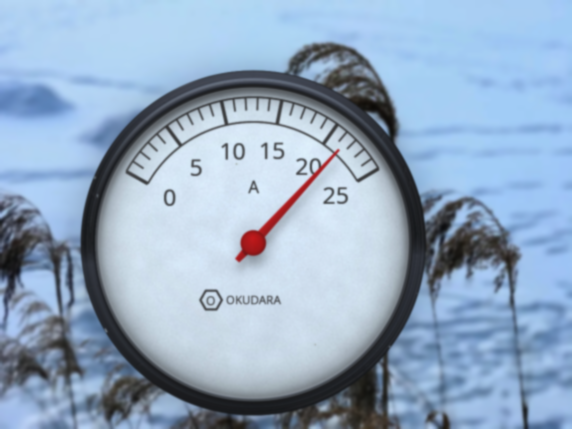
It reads 21.5 A
